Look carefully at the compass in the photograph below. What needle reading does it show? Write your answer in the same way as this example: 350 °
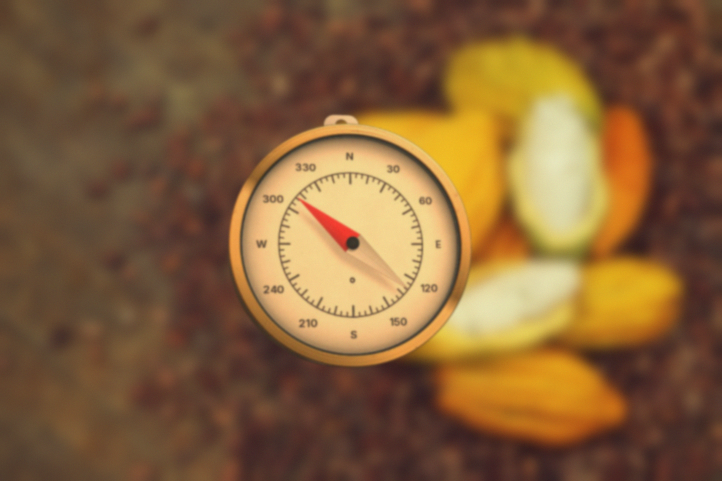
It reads 310 °
